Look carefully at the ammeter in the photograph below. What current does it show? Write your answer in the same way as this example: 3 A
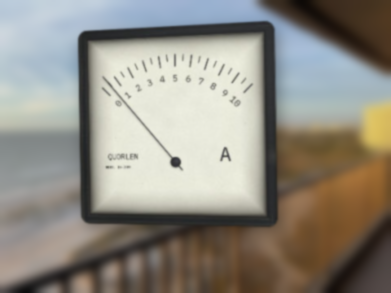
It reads 0.5 A
